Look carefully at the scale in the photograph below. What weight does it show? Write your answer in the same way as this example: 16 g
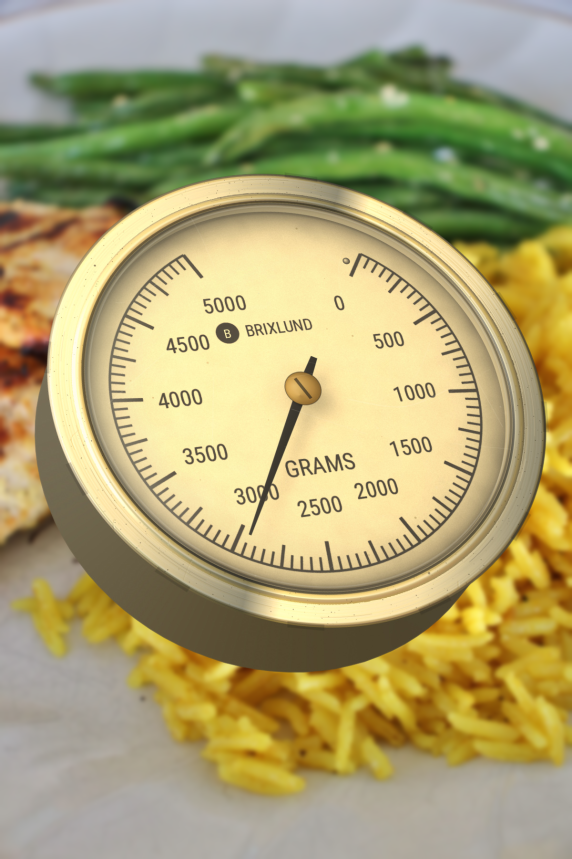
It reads 2950 g
